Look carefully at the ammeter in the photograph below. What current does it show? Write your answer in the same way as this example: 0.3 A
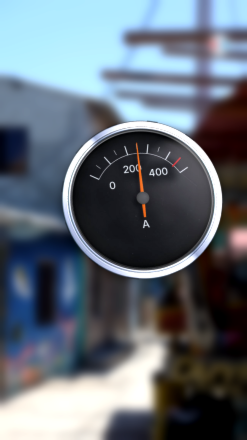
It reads 250 A
